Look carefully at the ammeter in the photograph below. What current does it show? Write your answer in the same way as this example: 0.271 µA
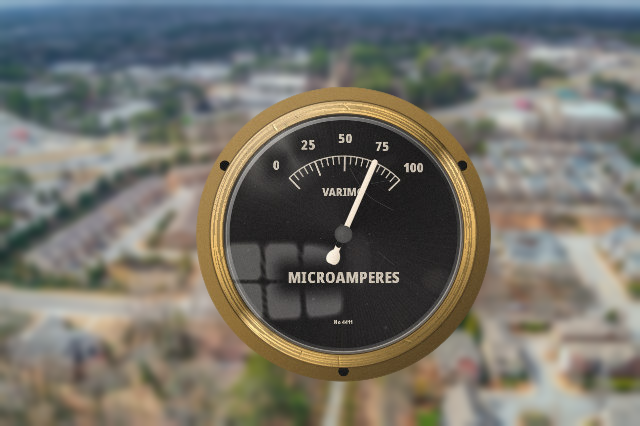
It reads 75 µA
